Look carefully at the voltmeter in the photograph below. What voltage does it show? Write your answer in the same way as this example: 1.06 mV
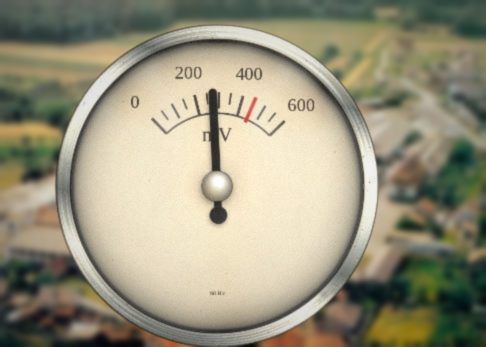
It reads 275 mV
